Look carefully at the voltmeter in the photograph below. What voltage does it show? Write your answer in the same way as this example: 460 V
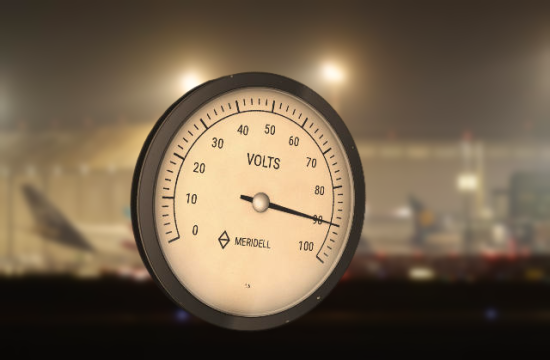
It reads 90 V
